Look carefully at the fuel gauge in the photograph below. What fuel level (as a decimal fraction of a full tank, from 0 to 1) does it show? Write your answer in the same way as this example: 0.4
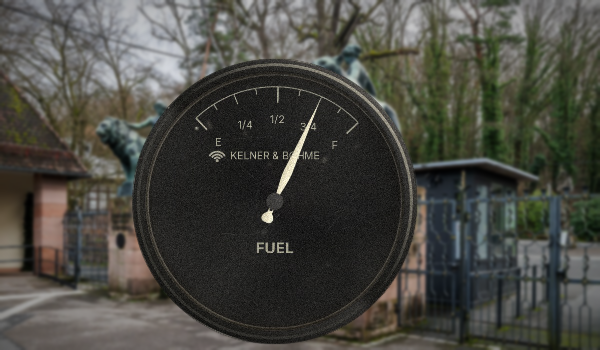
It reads 0.75
